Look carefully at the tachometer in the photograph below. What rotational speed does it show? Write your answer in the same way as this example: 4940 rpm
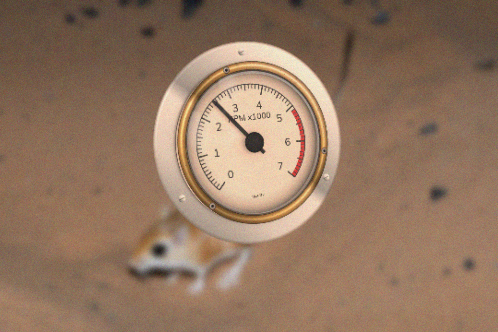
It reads 2500 rpm
